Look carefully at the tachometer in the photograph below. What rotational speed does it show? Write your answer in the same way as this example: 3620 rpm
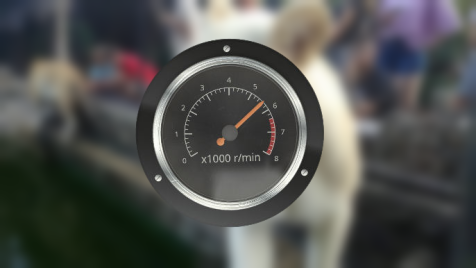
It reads 5600 rpm
